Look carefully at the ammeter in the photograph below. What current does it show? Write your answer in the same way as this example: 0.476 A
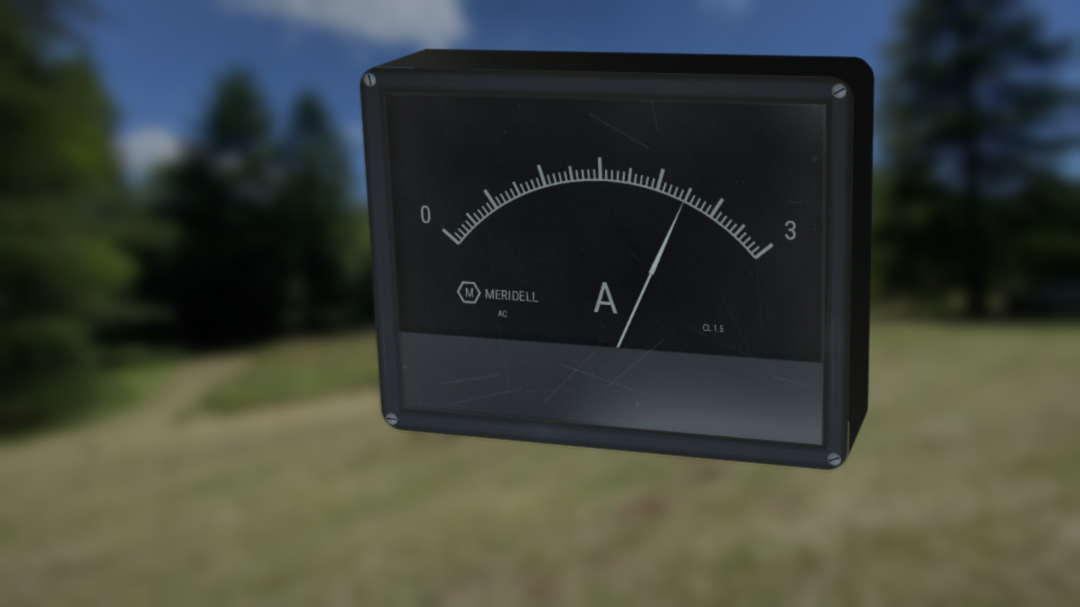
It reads 2.25 A
